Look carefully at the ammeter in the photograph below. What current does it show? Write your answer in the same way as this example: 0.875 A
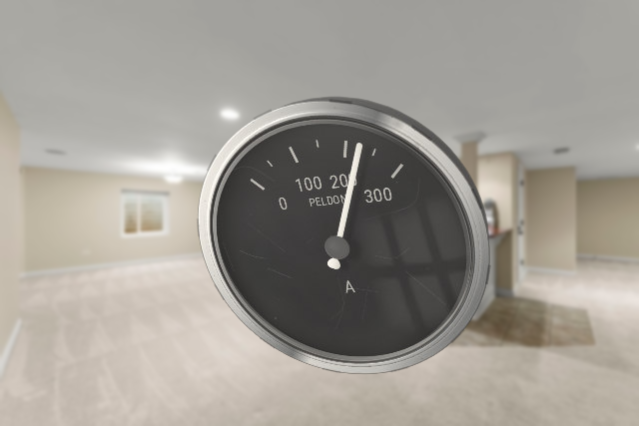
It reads 225 A
